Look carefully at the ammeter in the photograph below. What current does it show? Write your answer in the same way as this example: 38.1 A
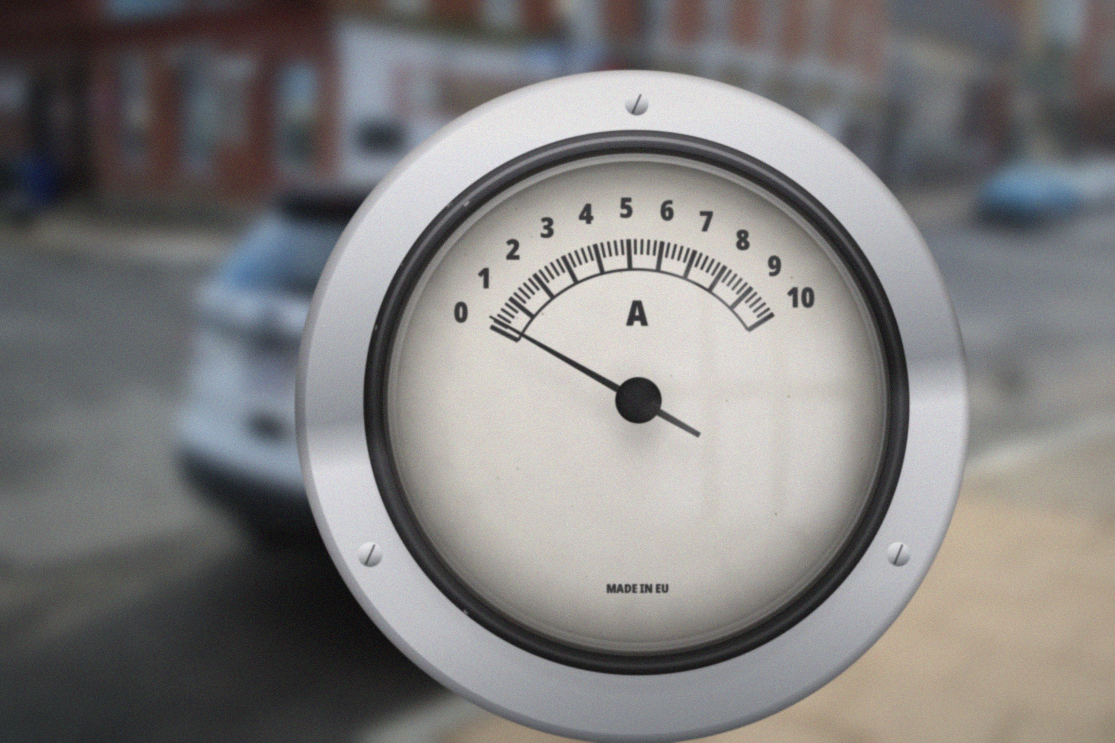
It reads 0.2 A
